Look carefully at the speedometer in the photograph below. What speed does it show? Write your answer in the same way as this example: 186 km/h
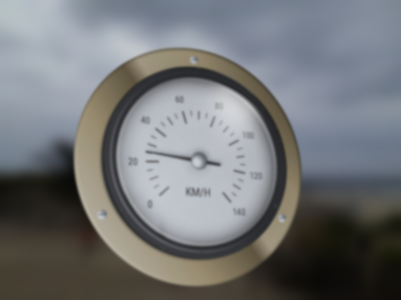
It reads 25 km/h
